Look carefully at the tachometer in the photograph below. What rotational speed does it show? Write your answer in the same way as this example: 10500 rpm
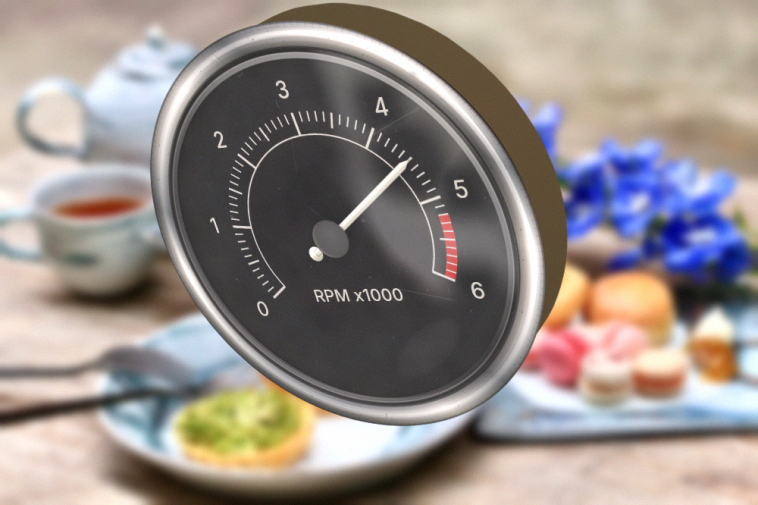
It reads 4500 rpm
